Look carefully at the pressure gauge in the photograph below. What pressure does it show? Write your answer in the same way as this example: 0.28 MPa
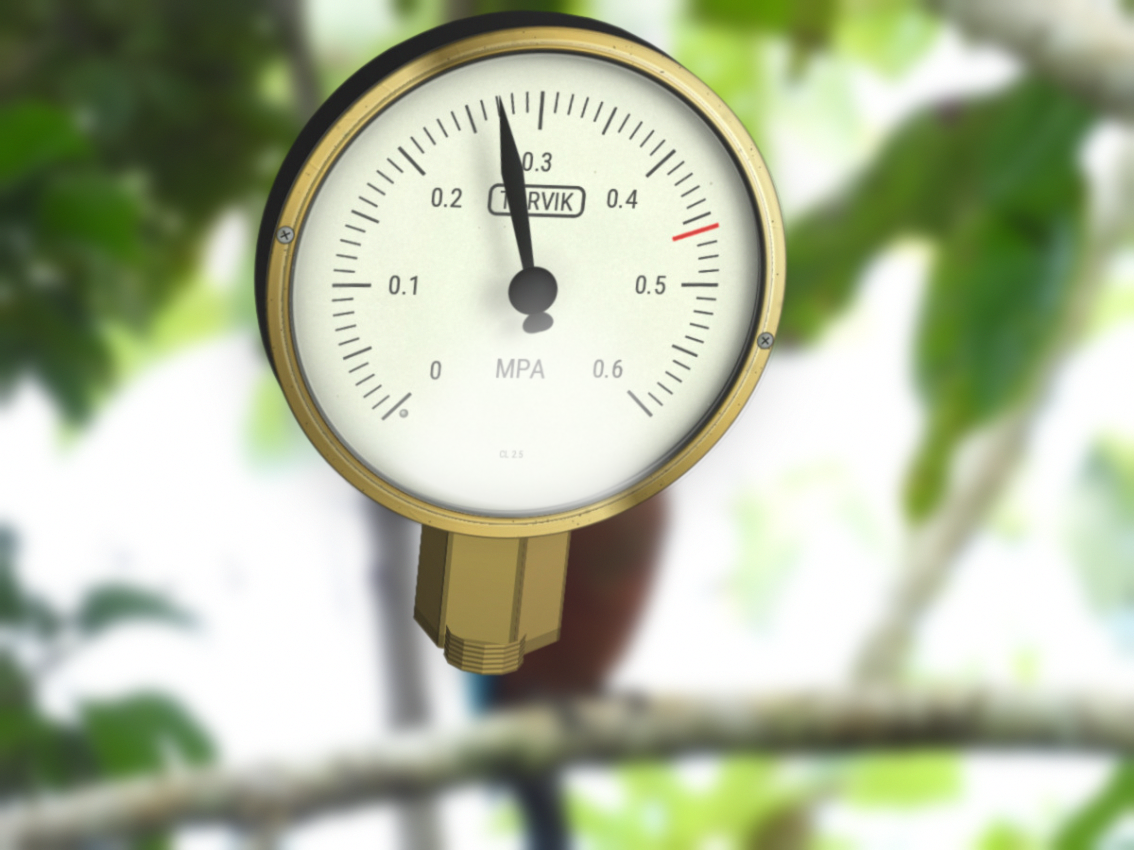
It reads 0.27 MPa
